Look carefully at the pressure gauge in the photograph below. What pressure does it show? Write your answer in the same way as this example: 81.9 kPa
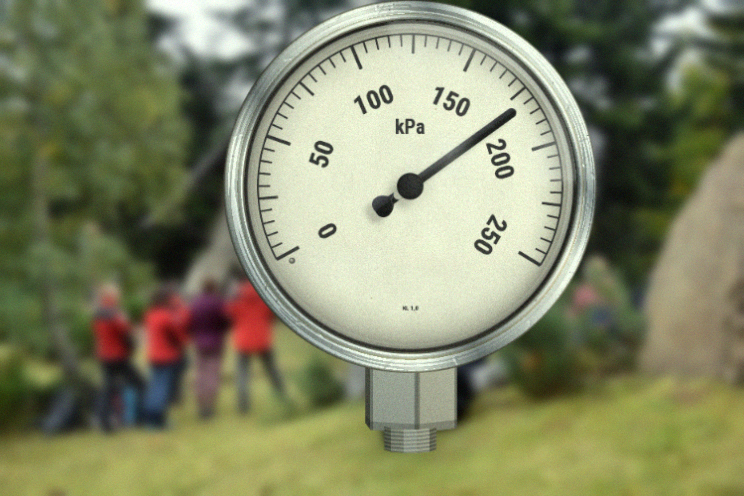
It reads 180 kPa
